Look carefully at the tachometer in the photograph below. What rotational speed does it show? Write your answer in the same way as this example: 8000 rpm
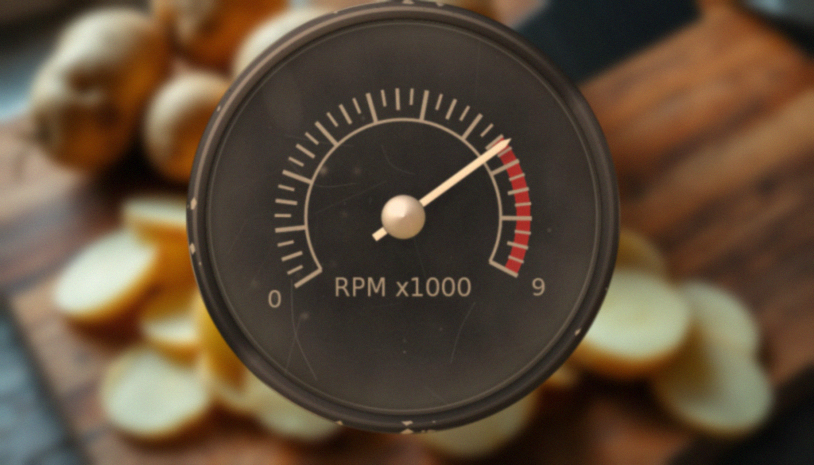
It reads 6625 rpm
